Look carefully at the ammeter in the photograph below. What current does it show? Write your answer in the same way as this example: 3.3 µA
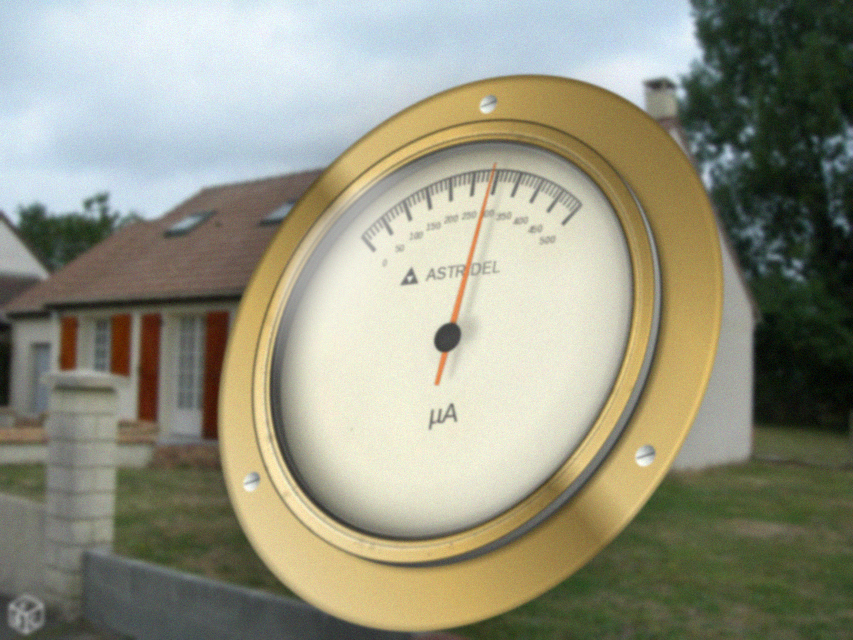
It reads 300 µA
